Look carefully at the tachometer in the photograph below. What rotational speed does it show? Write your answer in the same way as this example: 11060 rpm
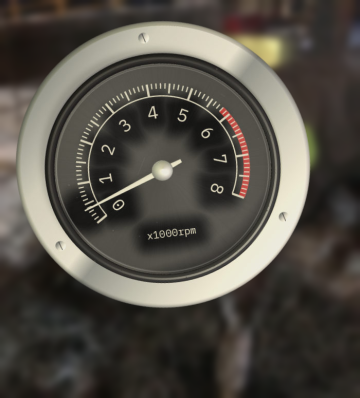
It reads 400 rpm
